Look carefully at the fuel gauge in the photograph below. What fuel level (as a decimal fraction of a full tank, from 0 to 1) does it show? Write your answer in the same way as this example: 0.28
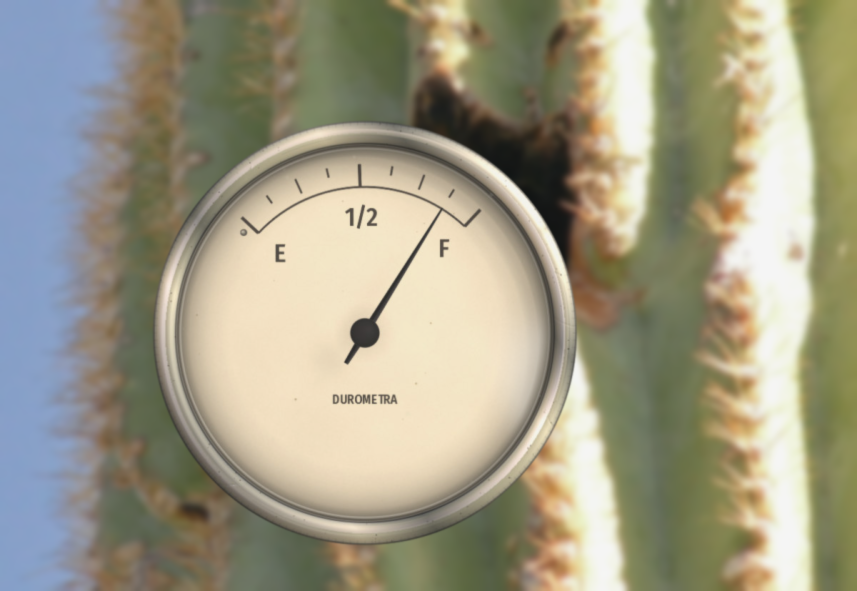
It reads 0.875
